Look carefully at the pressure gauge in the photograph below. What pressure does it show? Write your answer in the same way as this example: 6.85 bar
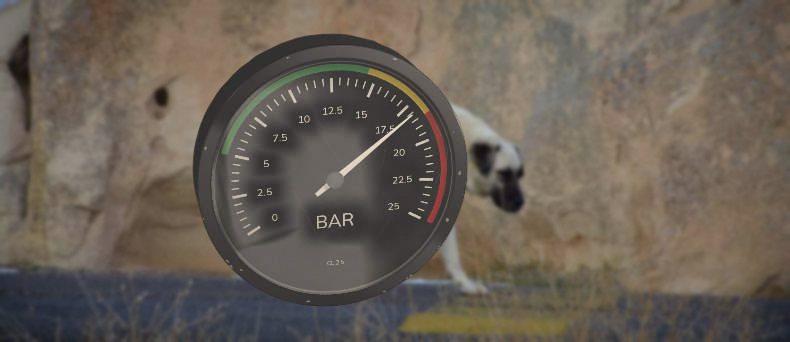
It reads 18 bar
